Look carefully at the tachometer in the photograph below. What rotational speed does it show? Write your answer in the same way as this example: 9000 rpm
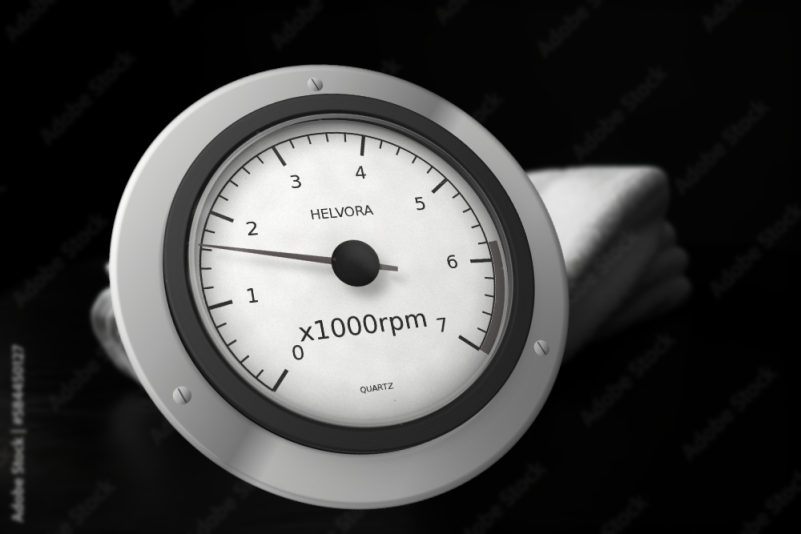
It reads 1600 rpm
